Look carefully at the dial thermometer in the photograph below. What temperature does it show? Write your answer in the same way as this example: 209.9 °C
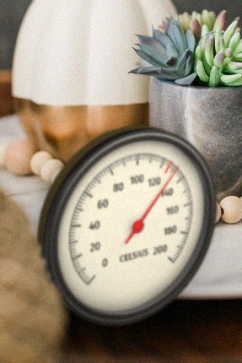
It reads 130 °C
